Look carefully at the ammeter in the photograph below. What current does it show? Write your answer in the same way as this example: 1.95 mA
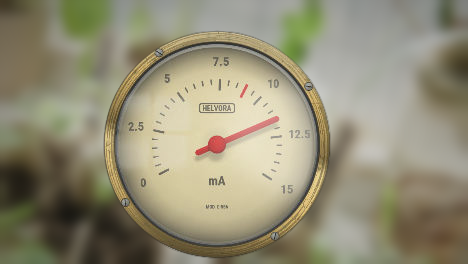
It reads 11.5 mA
